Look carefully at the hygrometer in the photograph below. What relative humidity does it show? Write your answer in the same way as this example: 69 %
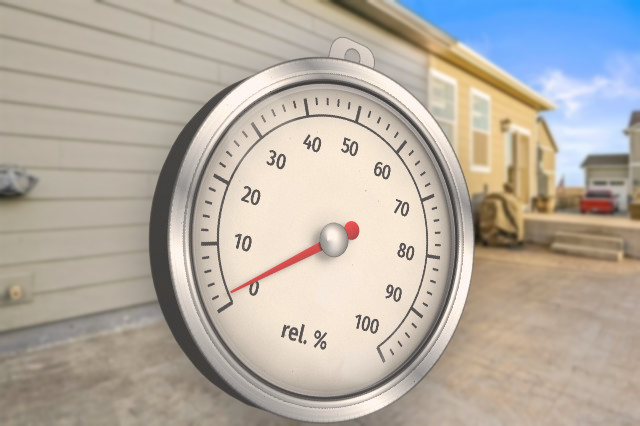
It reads 2 %
